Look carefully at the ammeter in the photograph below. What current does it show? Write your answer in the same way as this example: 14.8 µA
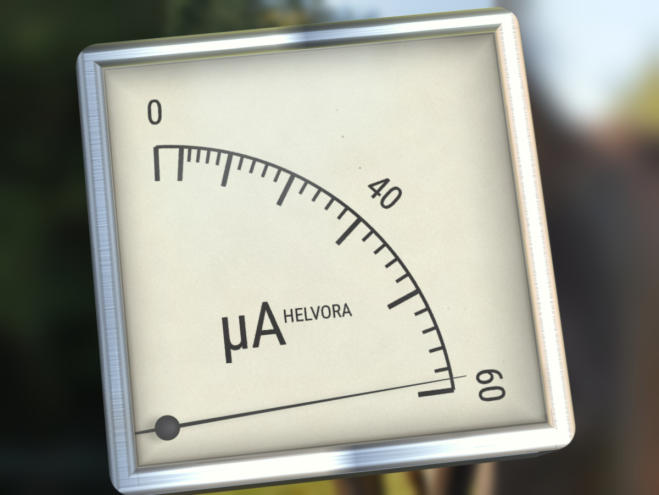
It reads 59 µA
